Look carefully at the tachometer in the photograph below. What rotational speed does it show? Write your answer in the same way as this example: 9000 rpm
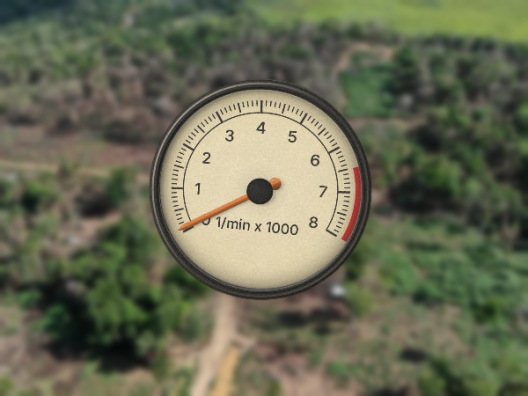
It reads 100 rpm
